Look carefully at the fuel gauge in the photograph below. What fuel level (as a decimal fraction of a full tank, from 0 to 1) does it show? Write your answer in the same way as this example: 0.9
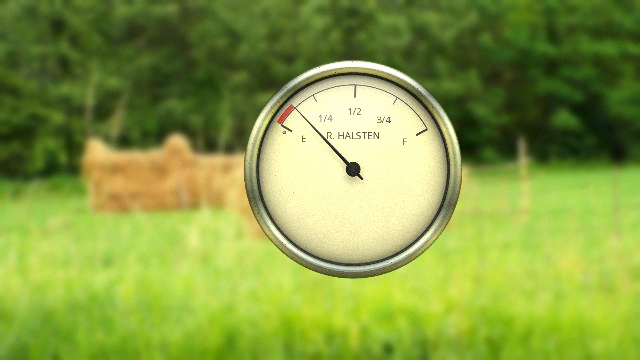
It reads 0.125
